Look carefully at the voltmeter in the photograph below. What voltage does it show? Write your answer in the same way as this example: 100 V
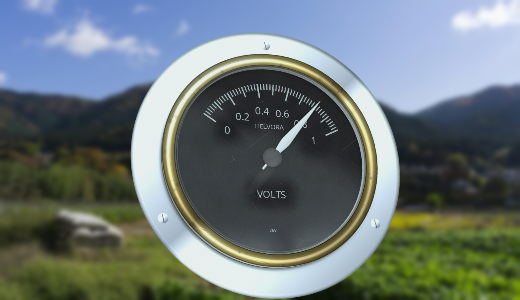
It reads 0.8 V
